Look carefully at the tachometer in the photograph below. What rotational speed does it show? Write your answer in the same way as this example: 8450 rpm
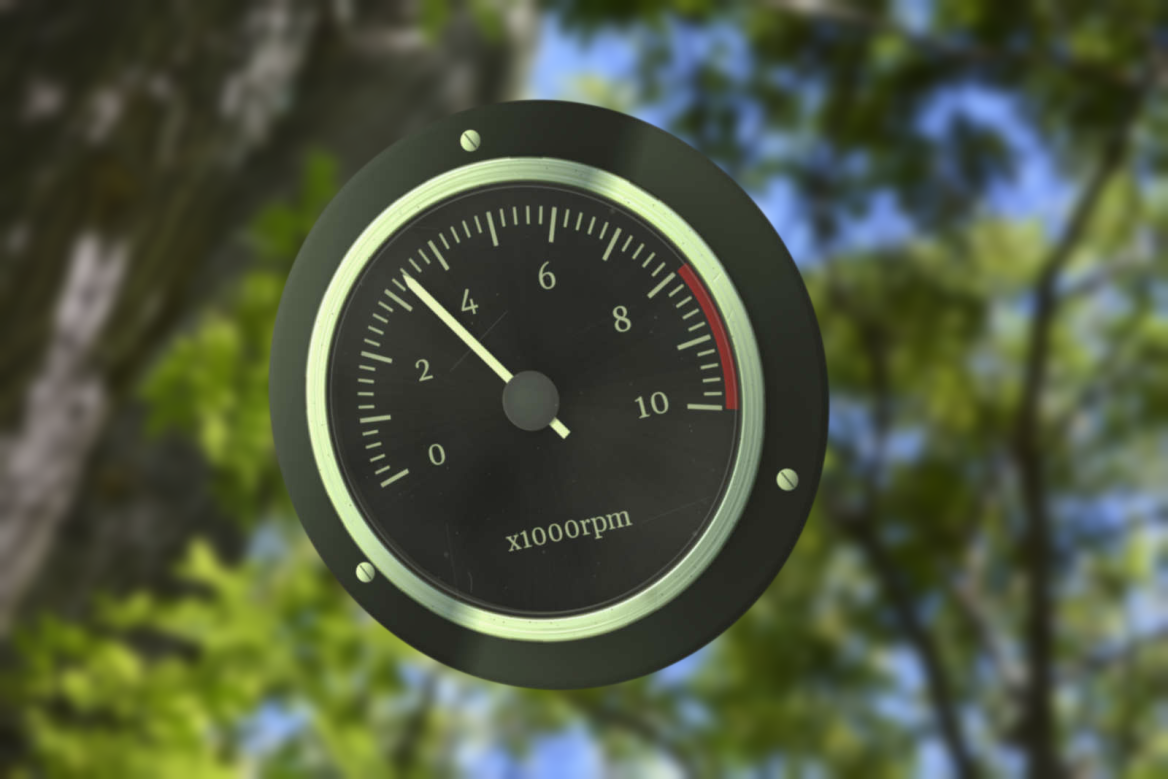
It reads 3400 rpm
